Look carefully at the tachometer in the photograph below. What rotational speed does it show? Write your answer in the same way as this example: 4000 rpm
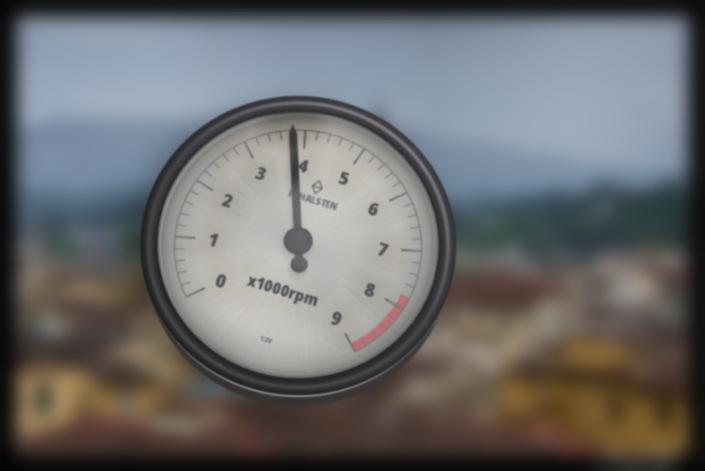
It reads 3800 rpm
